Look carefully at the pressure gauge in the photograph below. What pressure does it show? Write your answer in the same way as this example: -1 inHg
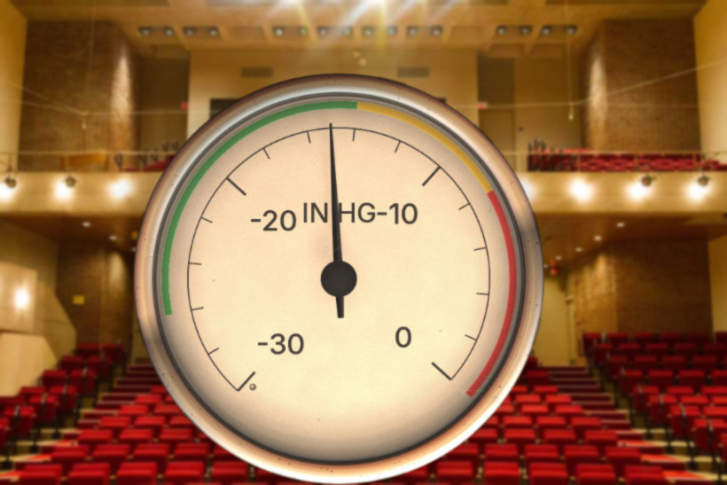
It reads -15 inHg
